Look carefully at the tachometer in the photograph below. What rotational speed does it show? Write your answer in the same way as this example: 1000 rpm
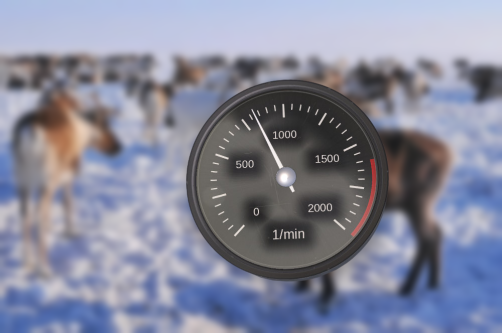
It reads 825 rpm
